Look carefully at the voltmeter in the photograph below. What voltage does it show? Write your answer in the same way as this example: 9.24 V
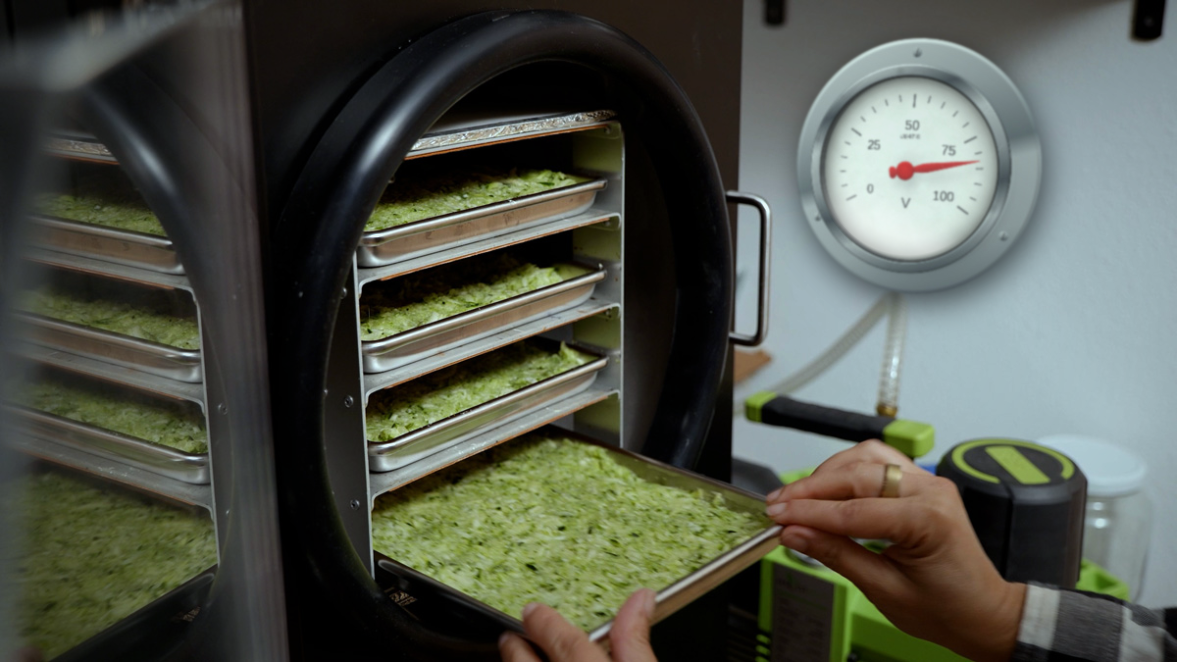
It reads 82.5 V
